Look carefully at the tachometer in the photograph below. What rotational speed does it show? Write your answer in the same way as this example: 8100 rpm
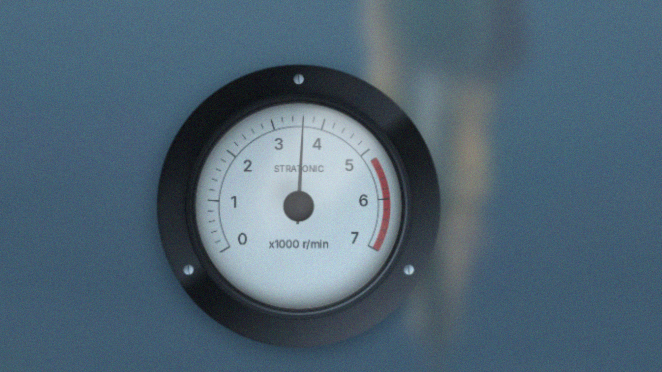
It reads 3600 rpm
